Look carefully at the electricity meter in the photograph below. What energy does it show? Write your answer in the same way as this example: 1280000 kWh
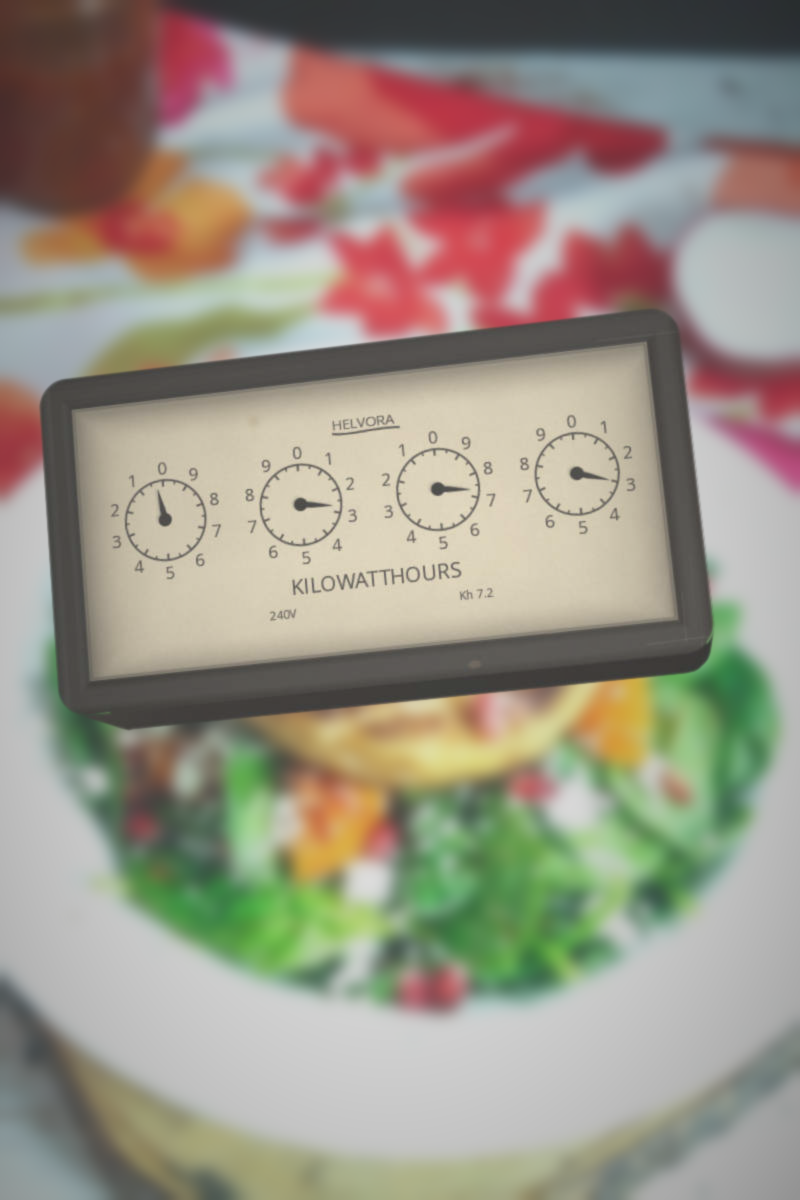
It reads 273 kWh
